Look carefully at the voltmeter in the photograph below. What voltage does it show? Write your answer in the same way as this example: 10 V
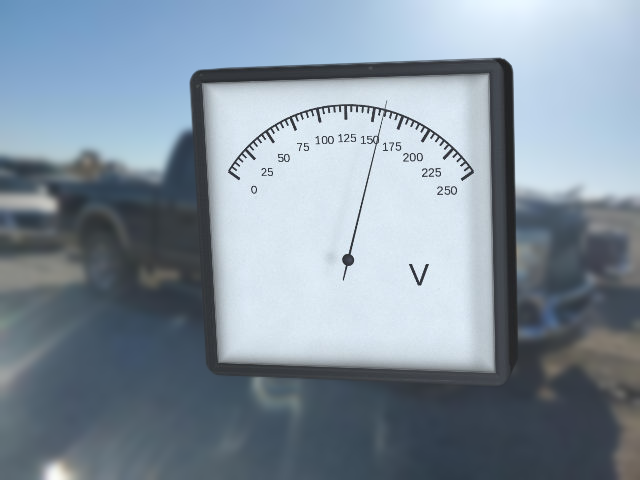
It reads 160 V
